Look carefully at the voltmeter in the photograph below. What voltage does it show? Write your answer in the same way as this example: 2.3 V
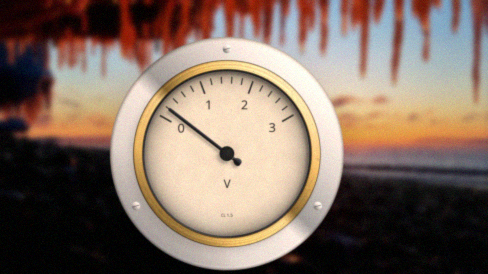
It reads 0.2 V
